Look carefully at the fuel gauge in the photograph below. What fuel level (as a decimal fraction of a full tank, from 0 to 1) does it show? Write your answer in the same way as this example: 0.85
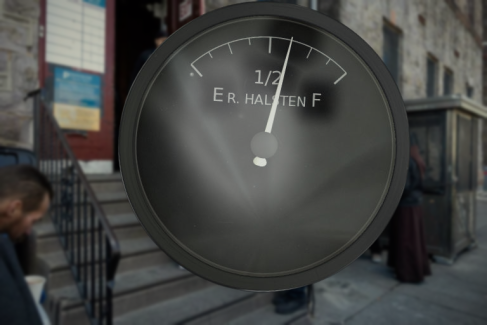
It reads 0.625
